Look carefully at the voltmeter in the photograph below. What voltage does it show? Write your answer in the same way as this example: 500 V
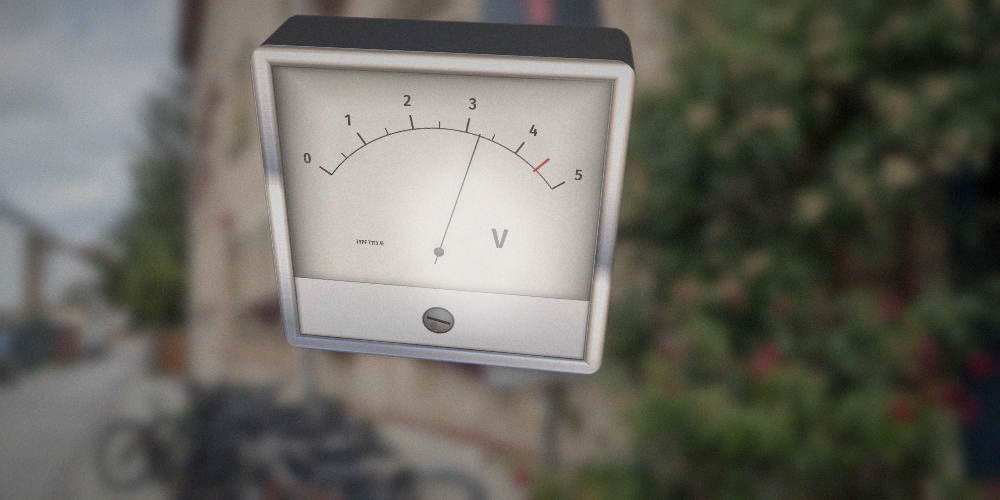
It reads 3.25 V
